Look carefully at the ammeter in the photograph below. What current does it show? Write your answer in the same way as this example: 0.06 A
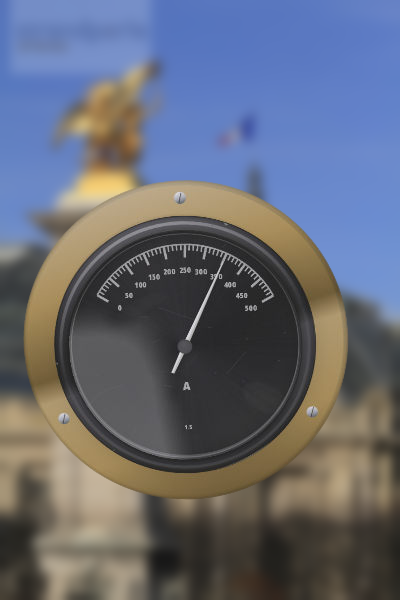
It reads 350 A
